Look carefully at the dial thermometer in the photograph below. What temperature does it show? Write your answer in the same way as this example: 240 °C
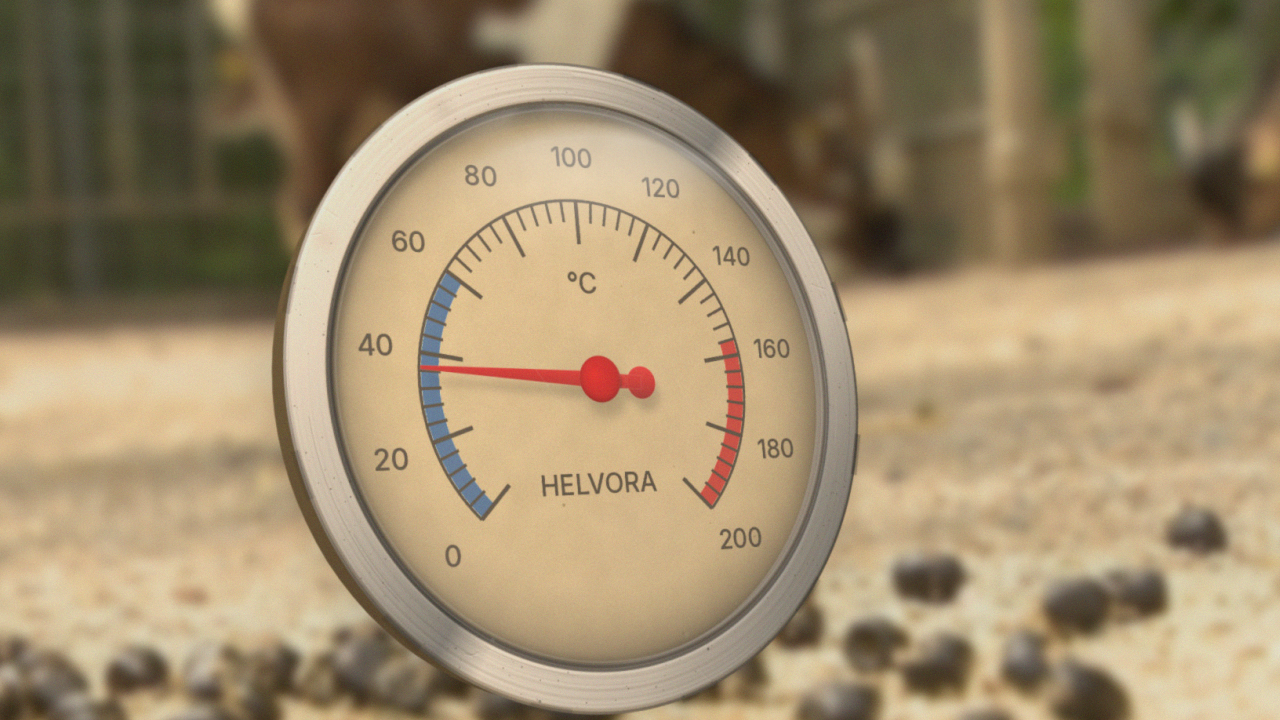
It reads 36 °C
